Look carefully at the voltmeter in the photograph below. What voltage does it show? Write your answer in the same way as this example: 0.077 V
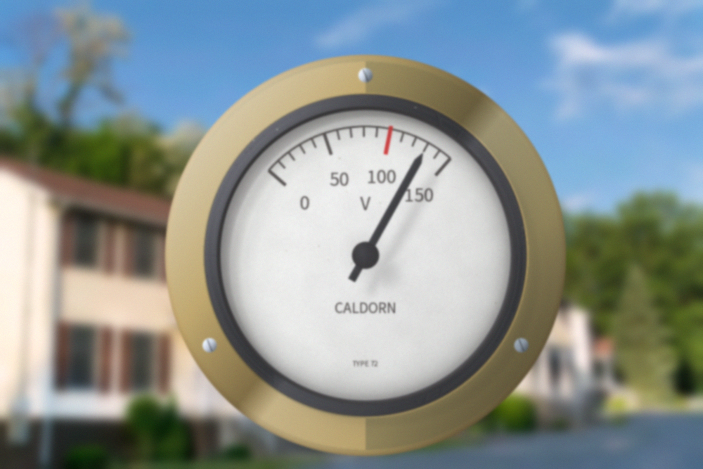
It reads 130 V
